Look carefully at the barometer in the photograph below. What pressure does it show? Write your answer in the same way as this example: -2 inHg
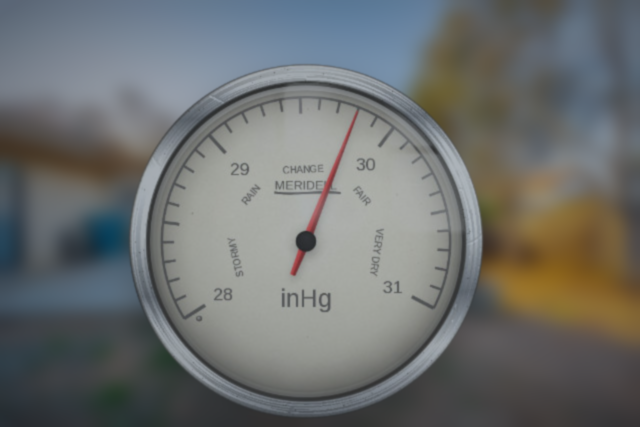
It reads 29.8 inHg
